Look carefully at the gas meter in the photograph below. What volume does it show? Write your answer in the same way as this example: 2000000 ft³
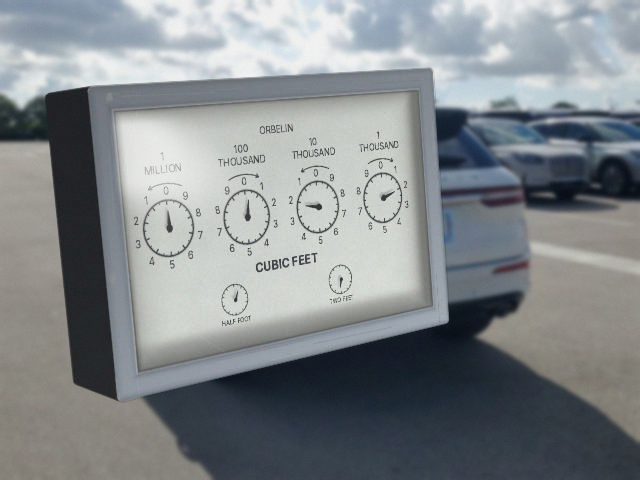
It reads 2200 ft³
